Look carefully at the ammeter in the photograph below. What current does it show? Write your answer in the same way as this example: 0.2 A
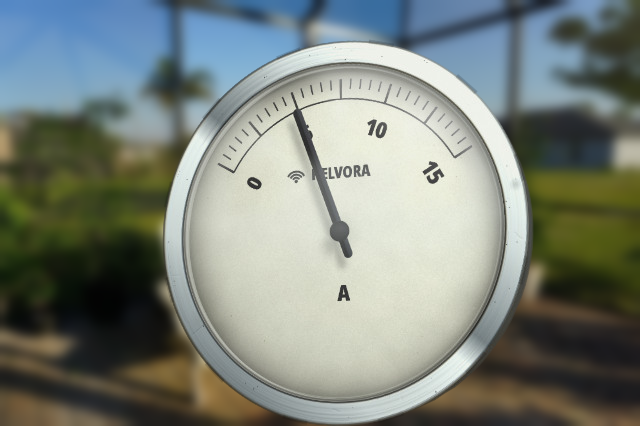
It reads 5 A
